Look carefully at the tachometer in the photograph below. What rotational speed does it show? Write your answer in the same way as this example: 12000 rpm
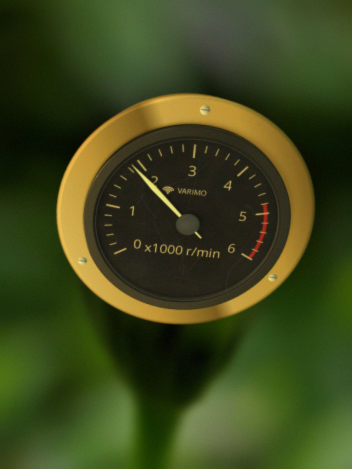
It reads 1900 rpm
